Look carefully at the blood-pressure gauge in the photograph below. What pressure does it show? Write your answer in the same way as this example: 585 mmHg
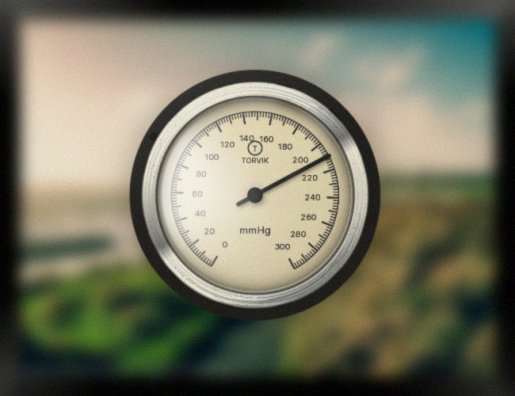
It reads 210 mmHg
